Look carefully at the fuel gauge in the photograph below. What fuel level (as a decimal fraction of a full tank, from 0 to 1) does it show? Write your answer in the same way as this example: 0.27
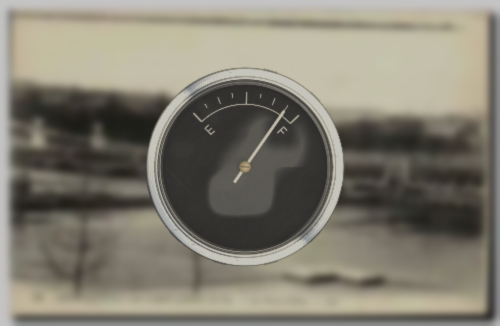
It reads 0.875
